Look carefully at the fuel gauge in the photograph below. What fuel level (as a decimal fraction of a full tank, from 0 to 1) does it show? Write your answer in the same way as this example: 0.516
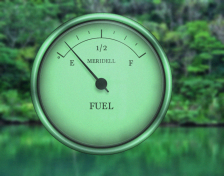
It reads 0.125
